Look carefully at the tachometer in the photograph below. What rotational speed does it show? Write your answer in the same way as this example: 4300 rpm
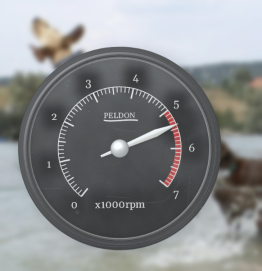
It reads 5400 rpm
